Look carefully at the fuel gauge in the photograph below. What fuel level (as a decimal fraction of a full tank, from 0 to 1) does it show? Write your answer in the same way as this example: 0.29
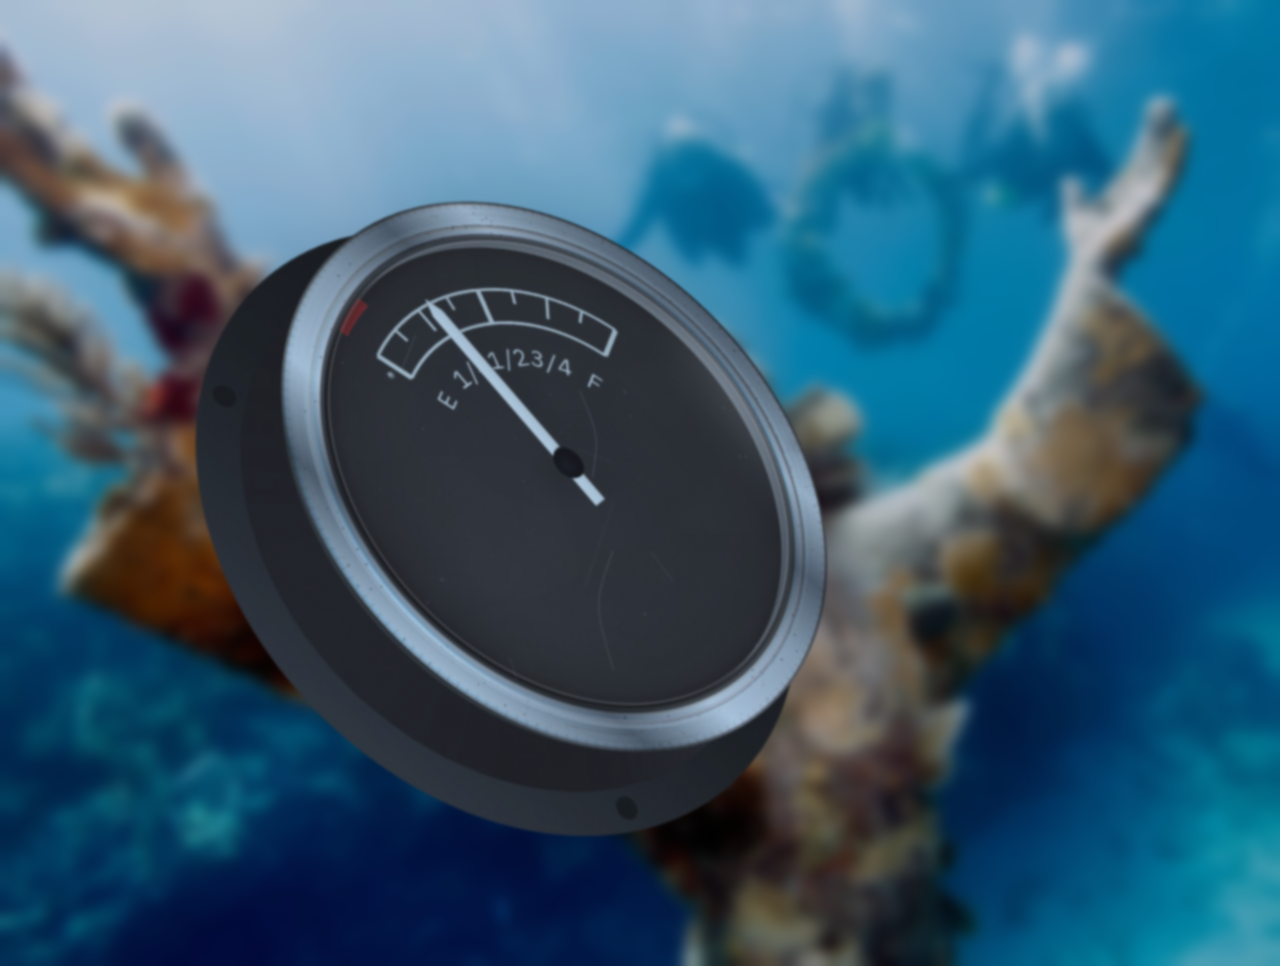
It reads 0.25
